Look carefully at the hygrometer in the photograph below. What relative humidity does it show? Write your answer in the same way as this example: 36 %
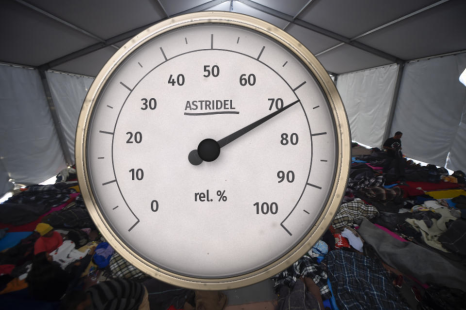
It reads 72.5 %
